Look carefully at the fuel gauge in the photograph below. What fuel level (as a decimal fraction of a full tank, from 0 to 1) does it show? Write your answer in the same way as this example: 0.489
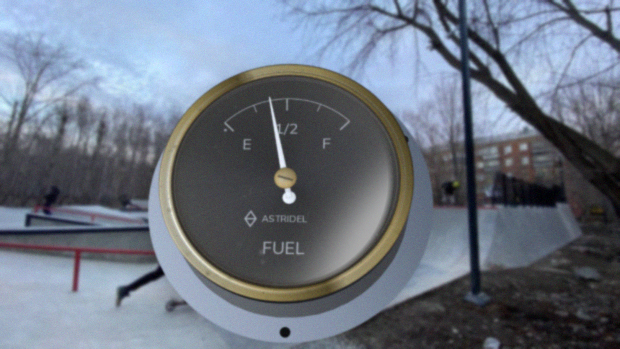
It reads 0.375
